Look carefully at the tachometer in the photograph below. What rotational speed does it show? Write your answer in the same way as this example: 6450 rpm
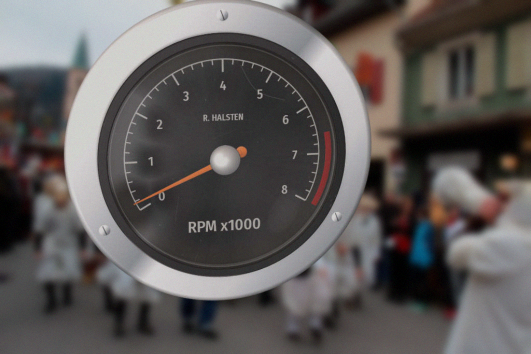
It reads 200 rpm
